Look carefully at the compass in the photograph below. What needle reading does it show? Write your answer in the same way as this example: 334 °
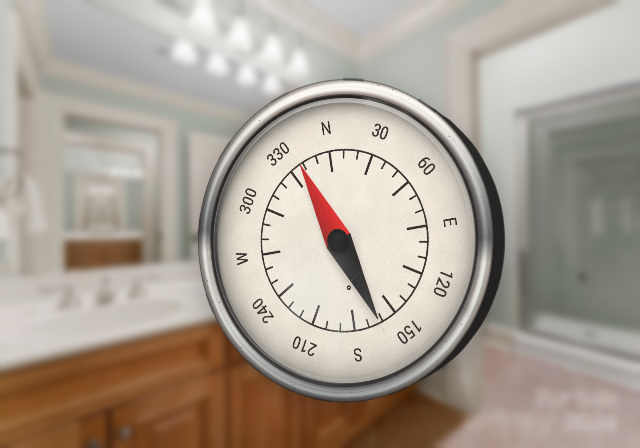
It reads 340 °
